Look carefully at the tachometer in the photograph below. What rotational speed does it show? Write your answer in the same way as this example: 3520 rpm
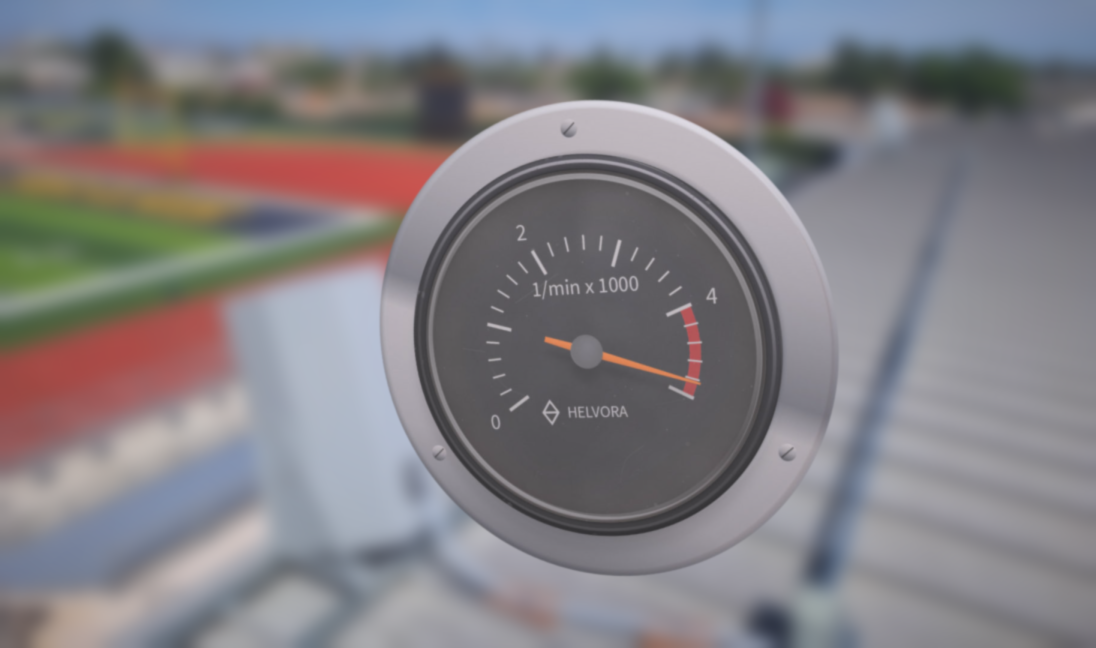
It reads 4800 rpm
